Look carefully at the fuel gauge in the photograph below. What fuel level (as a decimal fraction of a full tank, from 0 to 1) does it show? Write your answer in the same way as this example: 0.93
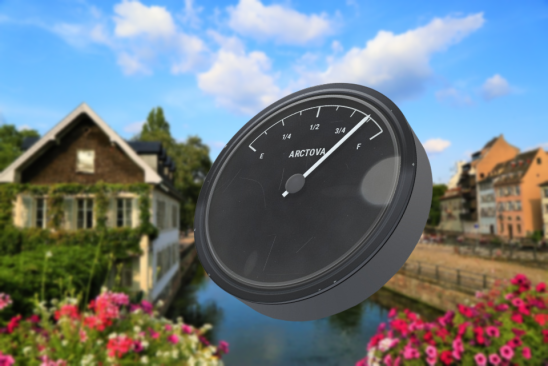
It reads 0.875
